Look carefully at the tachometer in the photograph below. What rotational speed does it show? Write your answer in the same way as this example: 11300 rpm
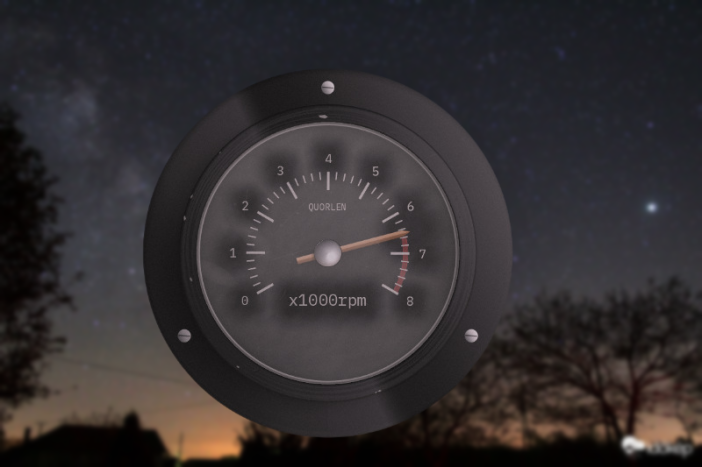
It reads 6500 rpm
